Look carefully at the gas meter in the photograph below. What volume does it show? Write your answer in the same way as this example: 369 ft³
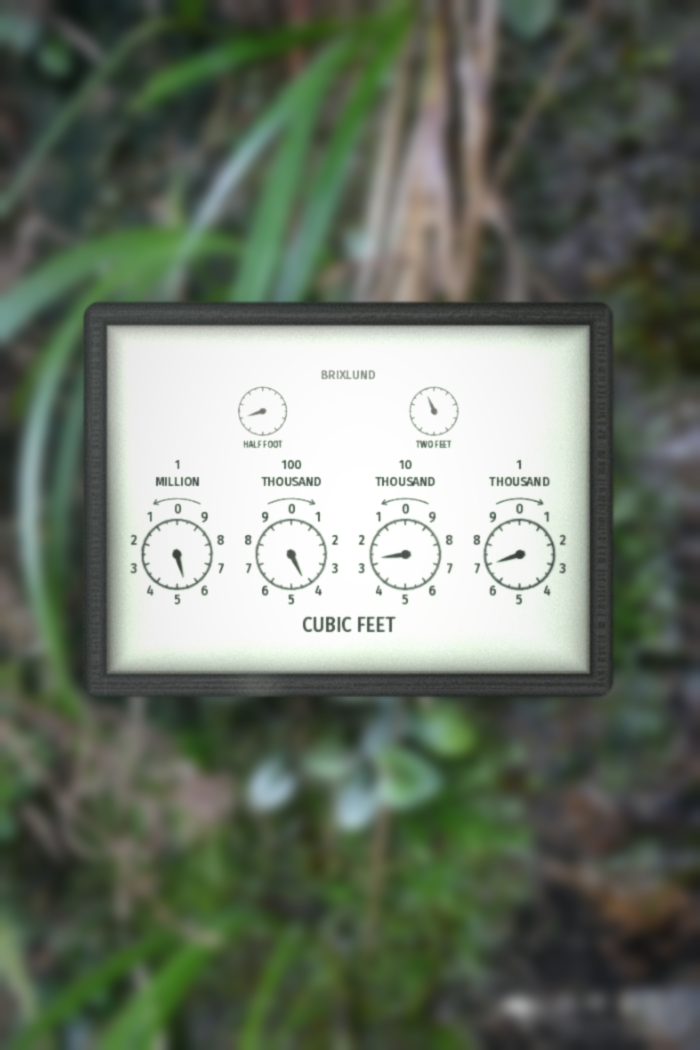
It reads 542700 ft³
